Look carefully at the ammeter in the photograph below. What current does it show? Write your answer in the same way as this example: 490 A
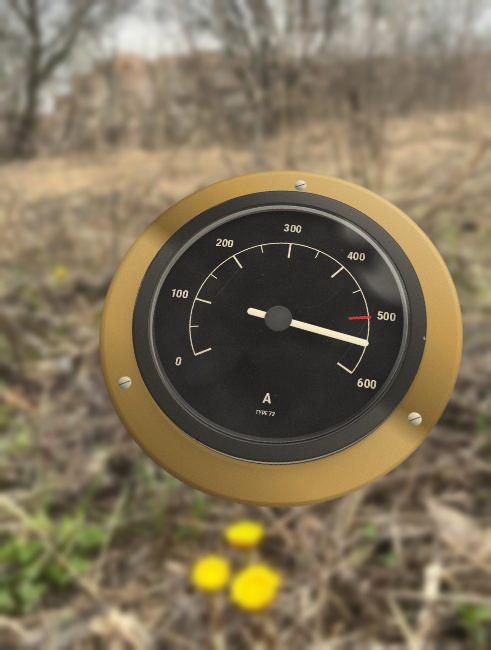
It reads 550 A
